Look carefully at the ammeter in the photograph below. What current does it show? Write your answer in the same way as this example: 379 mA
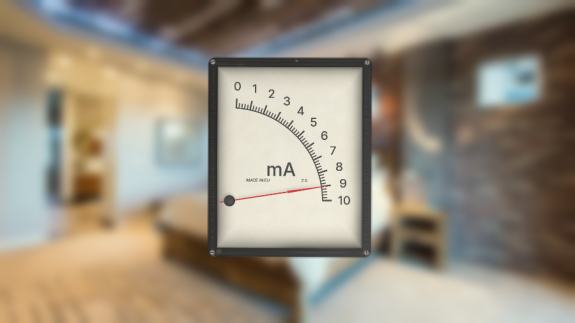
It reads 9 mA
